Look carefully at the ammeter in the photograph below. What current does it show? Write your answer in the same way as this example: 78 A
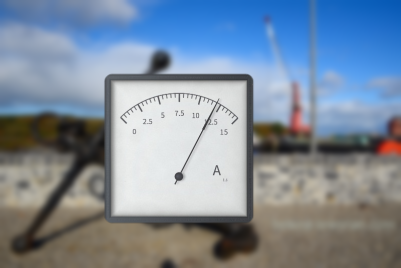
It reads 12 A
